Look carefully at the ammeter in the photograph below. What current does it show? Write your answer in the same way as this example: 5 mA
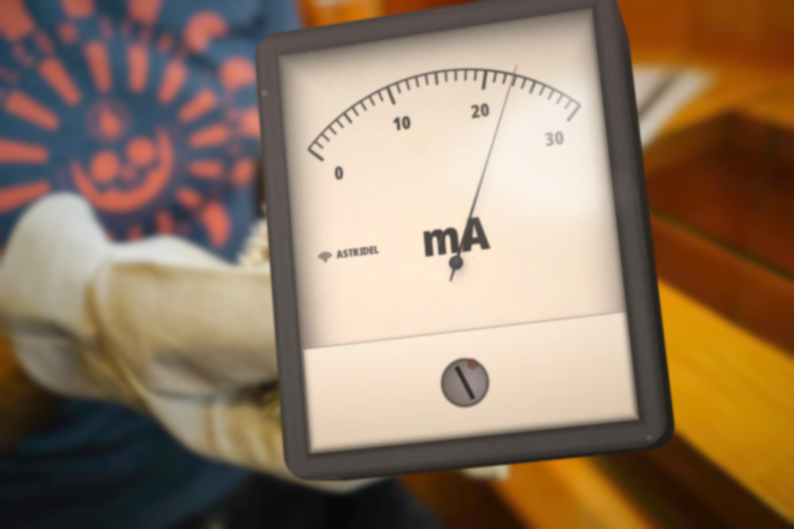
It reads 23 mA
